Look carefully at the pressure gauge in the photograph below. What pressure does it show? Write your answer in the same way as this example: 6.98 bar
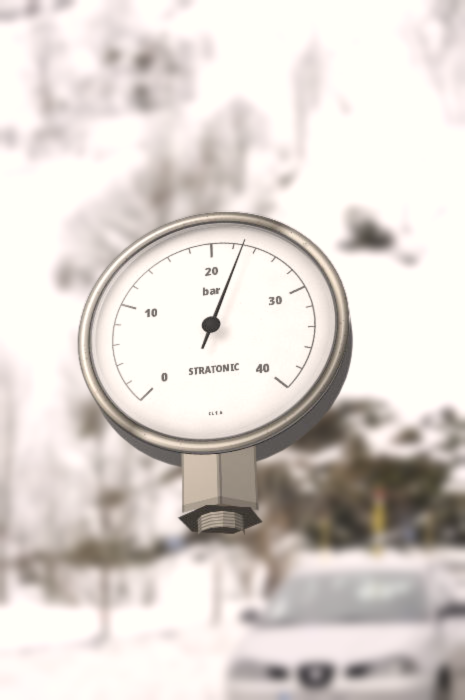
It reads 23 bar
